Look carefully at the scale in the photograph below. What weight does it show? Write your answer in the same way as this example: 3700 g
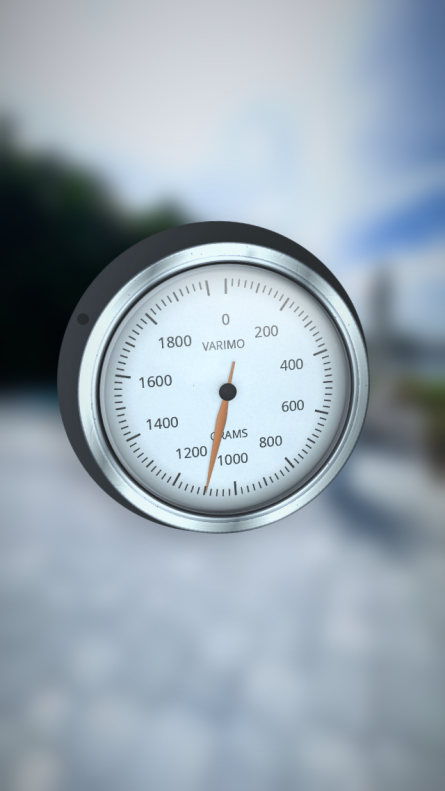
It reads 1100 g
